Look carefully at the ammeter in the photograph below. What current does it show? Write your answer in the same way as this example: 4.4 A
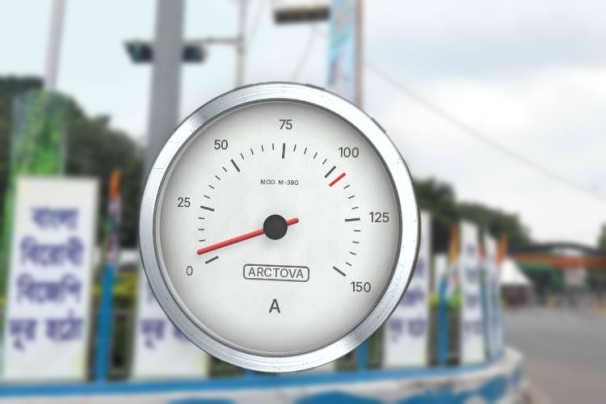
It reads 5 A
